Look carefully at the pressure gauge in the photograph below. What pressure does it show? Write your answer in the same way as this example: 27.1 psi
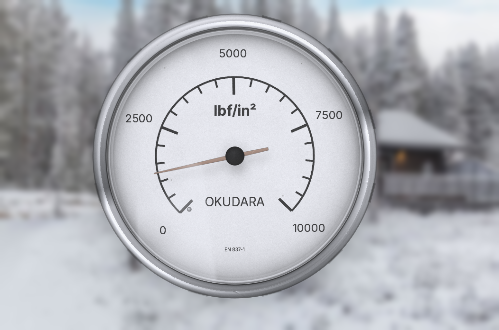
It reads 1250 psi
